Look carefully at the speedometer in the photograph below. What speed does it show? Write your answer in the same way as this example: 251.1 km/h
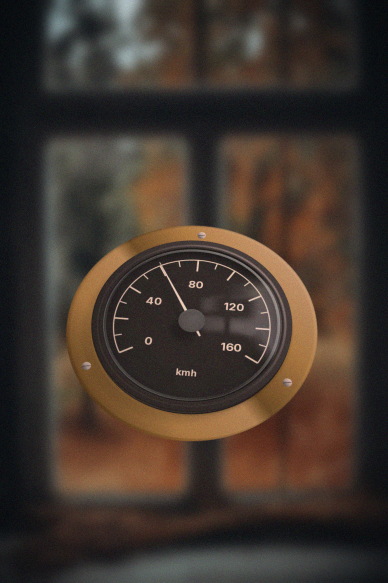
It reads 60 km/h
